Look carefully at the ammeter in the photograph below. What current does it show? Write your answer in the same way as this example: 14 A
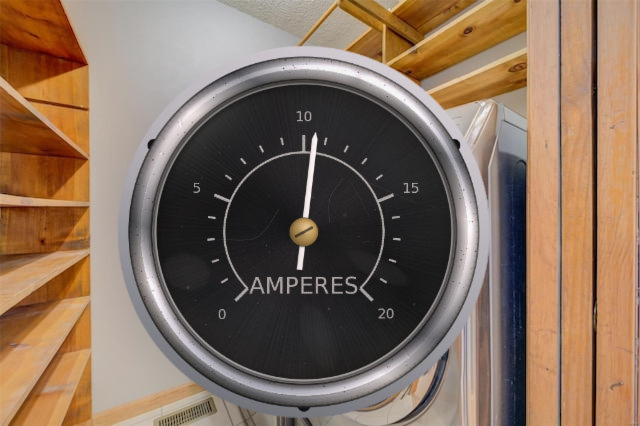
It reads 10.5 A
